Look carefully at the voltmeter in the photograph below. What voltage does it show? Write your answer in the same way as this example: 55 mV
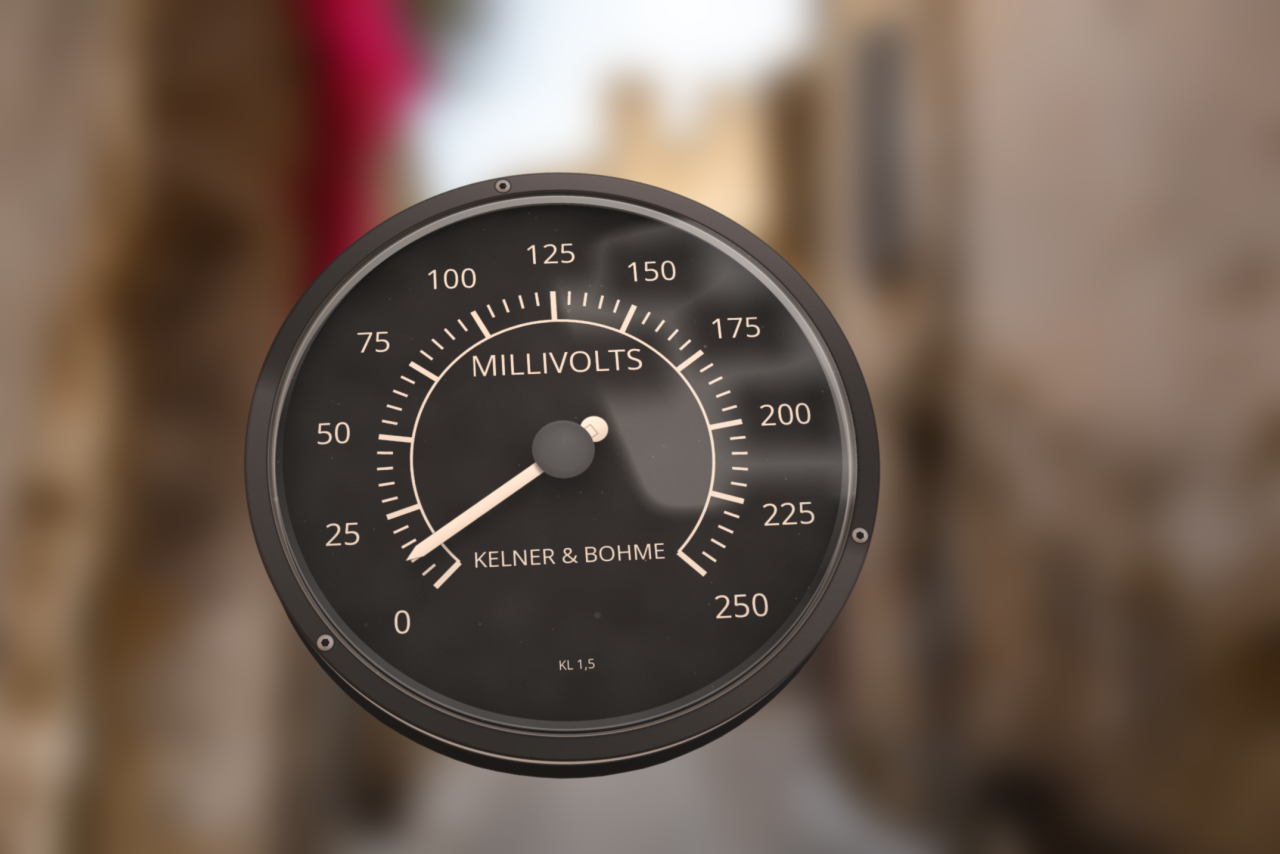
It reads 10 mV
